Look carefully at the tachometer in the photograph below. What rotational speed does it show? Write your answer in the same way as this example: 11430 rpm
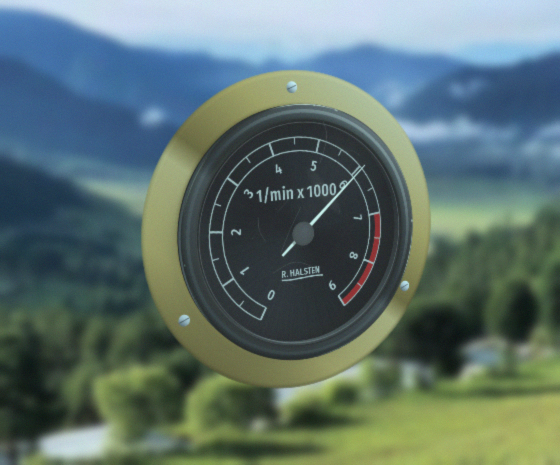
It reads 6000 rpm
